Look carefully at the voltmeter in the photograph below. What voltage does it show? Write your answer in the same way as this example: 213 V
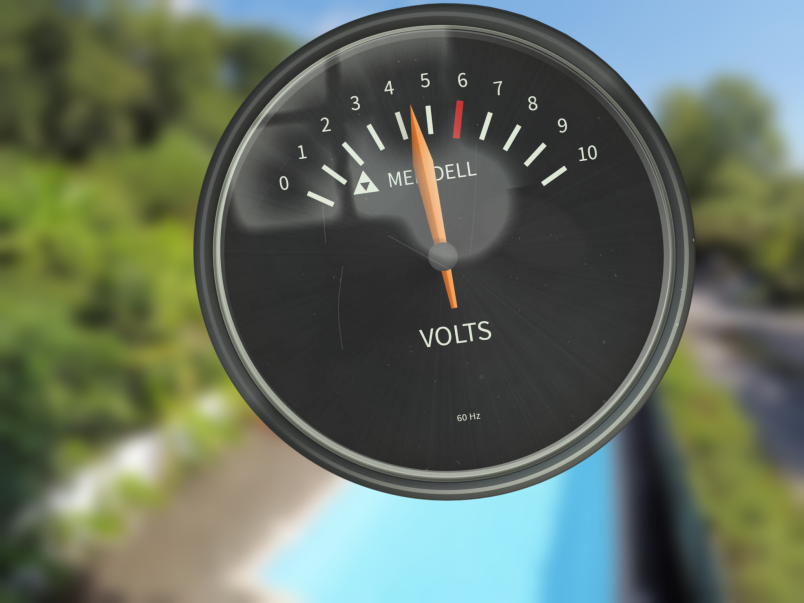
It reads 4.5 V
